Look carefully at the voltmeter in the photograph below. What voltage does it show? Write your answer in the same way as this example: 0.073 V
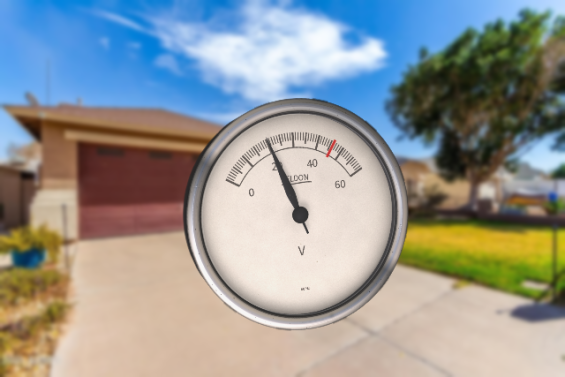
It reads 20 V
